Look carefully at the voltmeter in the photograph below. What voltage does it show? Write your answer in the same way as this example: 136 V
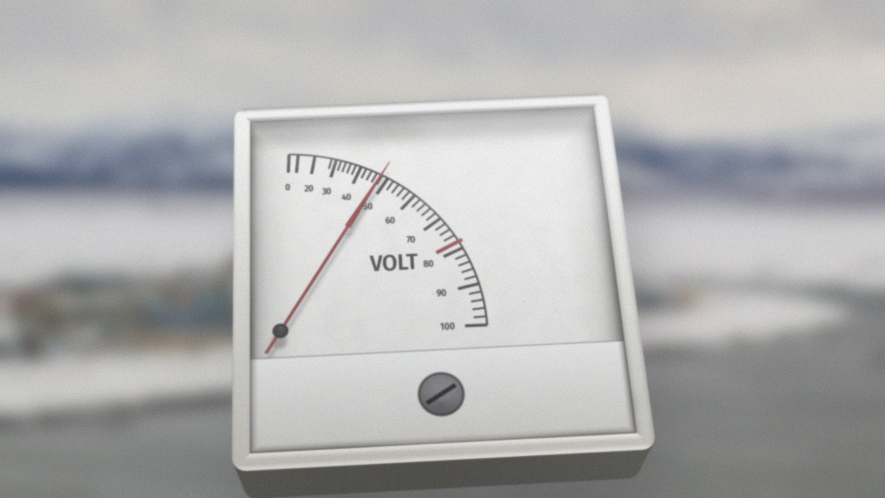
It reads 48 V
